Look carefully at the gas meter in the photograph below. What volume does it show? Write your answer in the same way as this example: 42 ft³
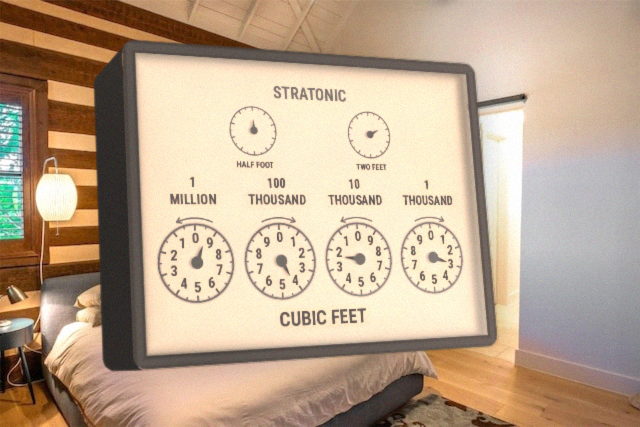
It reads 942300 ft³
